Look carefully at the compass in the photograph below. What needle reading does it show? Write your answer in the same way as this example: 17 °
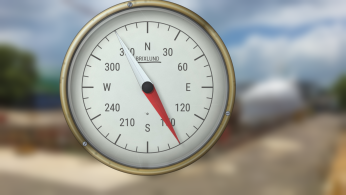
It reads 150 °
